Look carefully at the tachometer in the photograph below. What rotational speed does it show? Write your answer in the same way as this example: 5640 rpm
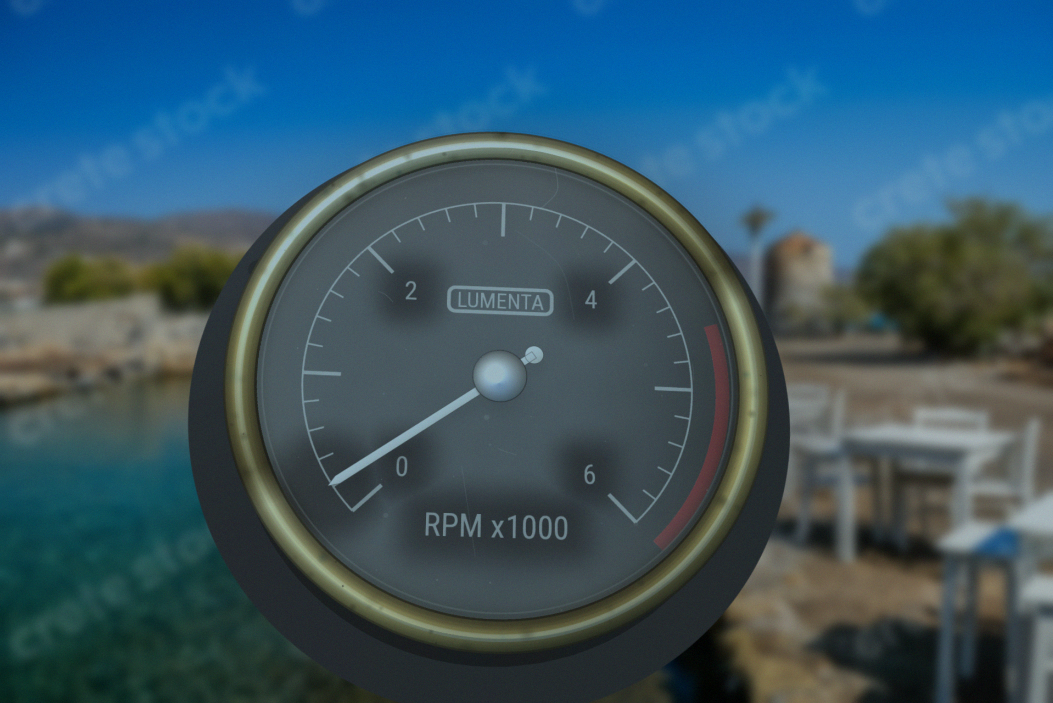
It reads 200 rpm
